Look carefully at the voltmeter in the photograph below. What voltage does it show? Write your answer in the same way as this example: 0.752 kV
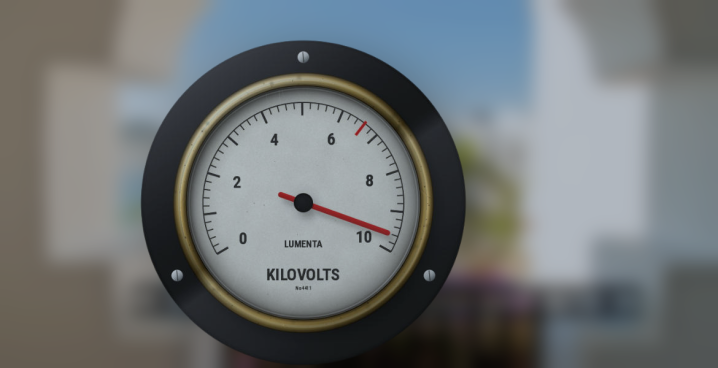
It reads 9.6 kV
